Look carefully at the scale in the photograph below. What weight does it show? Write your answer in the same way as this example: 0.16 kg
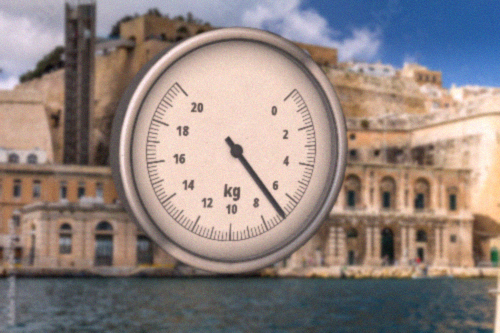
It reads 7 kg
